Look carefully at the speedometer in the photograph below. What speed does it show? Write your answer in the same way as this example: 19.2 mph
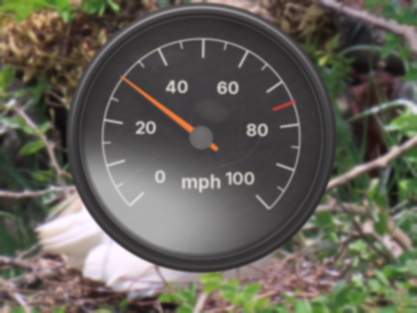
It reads 30 mph
